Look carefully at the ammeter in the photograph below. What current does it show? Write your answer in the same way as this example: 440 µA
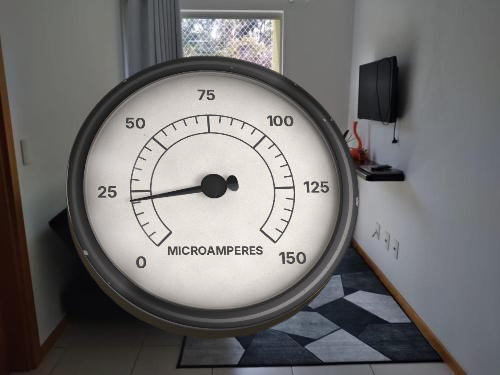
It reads 20 µA
